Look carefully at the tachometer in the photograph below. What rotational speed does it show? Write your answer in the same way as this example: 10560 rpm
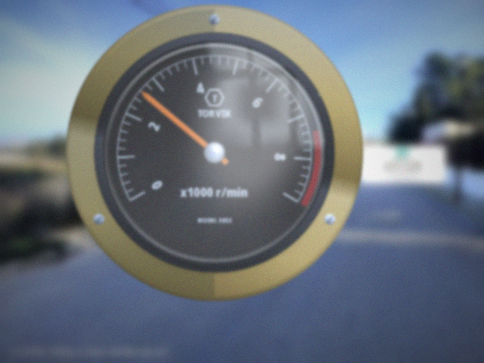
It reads 2600 rpm
